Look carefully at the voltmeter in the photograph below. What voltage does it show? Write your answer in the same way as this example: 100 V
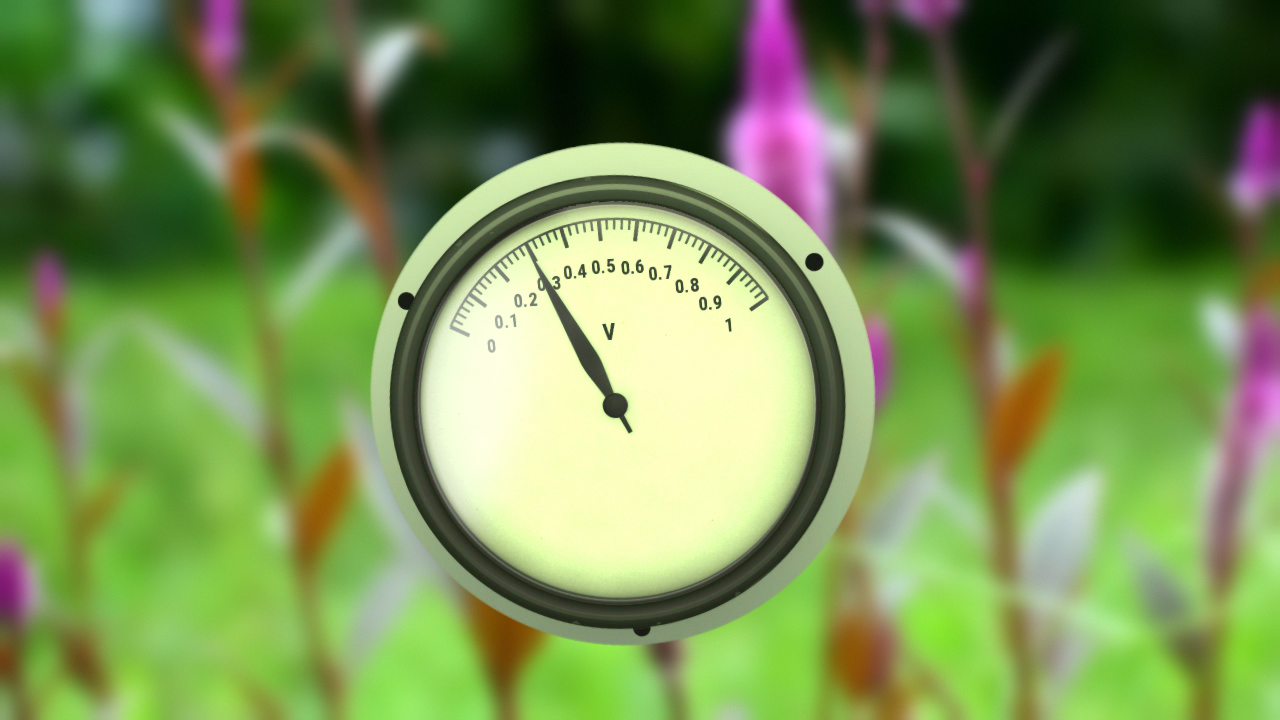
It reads 0.3 V
